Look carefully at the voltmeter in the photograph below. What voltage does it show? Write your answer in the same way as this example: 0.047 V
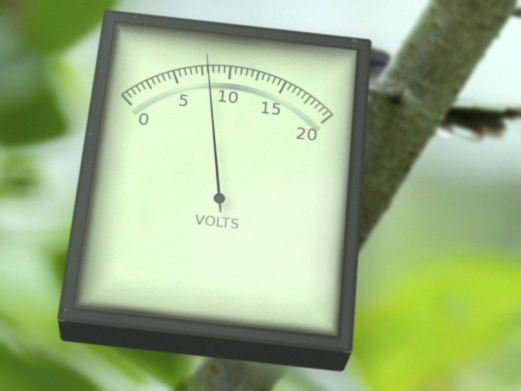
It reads 8 V
